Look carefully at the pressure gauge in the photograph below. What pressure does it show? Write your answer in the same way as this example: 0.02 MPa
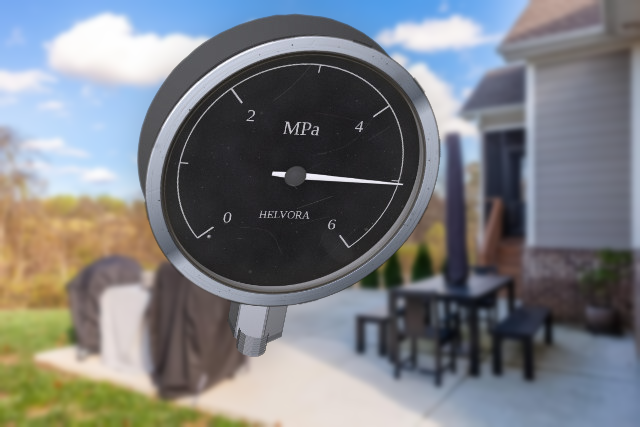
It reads 5 MPa
